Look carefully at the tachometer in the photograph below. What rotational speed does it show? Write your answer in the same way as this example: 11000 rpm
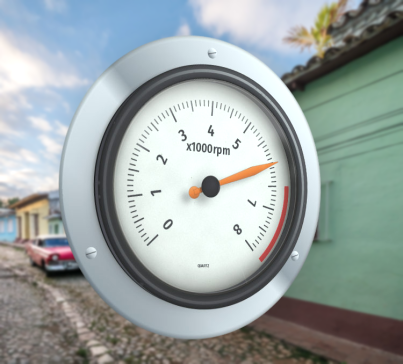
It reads 6000 rpm
